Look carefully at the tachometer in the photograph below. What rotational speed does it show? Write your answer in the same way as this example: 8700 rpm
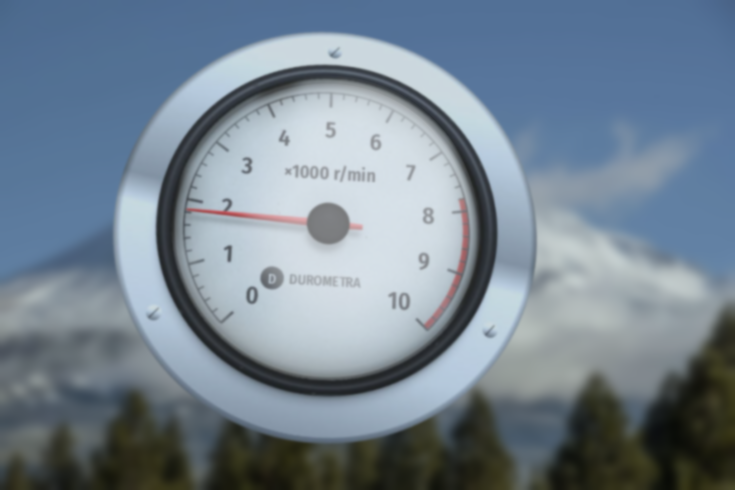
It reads 1800 rpm
